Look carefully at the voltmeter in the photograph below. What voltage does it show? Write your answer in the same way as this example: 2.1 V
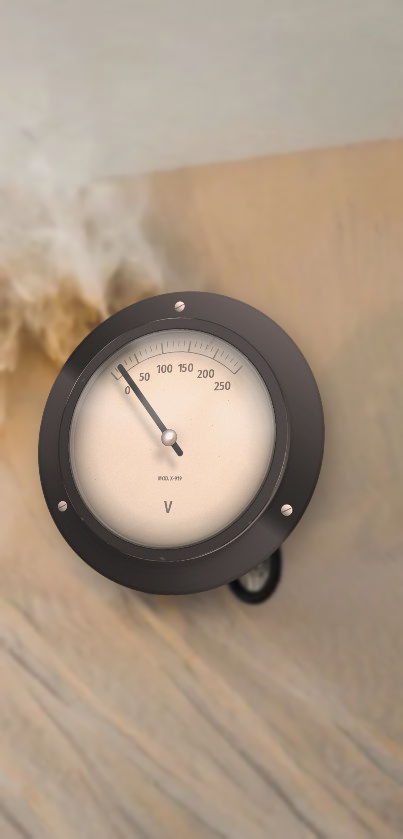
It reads 20 V
